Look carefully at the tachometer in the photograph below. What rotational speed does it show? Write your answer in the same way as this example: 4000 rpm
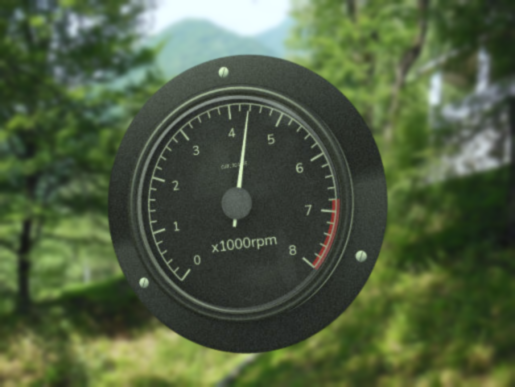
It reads 4400 rpm
